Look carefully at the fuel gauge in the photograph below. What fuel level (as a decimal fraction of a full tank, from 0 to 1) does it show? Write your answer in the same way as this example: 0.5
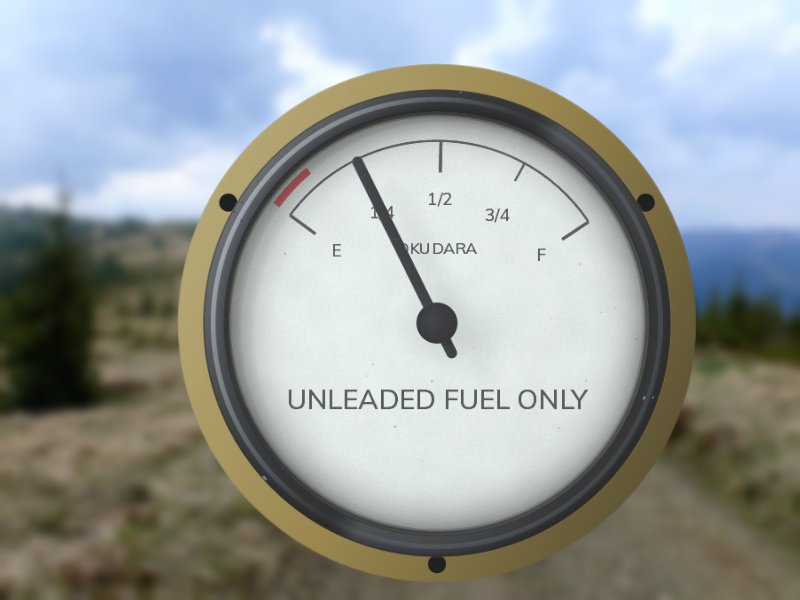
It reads 0.25
